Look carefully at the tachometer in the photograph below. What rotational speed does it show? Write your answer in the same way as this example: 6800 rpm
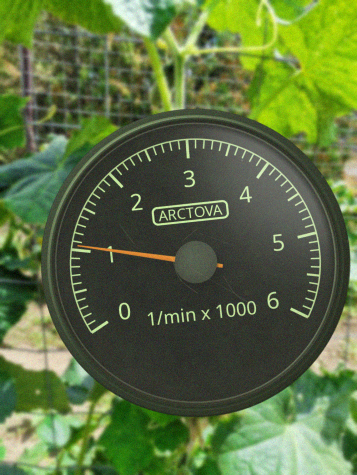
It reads 1050 rpm
